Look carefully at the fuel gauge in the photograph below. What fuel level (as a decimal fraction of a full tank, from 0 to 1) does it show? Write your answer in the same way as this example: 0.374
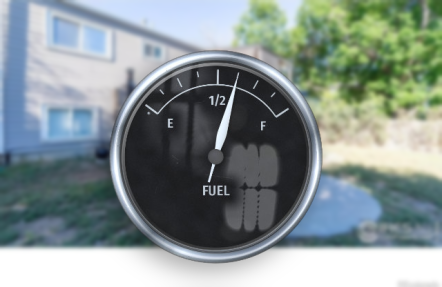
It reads 0.625
